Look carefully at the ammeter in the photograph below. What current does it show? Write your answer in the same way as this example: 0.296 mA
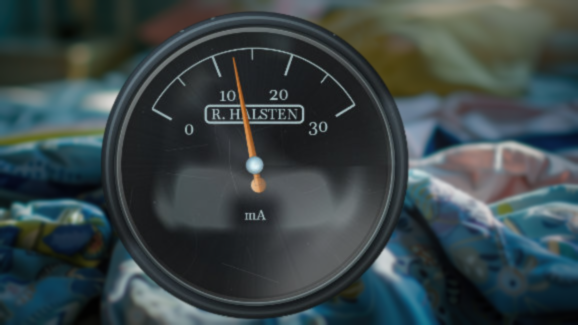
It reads 12.5 mA
